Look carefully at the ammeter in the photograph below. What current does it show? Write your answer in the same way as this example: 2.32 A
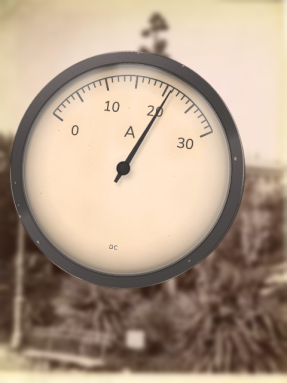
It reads 21 A
